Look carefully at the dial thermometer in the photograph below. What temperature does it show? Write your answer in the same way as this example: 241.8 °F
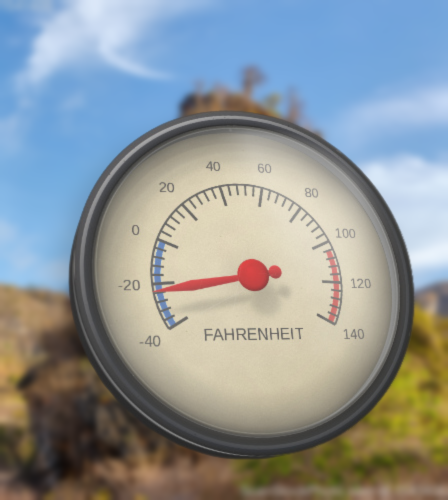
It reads -24 °F
